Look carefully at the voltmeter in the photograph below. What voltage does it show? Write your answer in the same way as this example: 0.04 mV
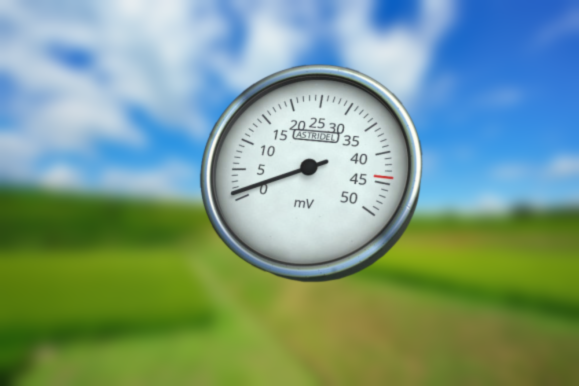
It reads 1 mV
